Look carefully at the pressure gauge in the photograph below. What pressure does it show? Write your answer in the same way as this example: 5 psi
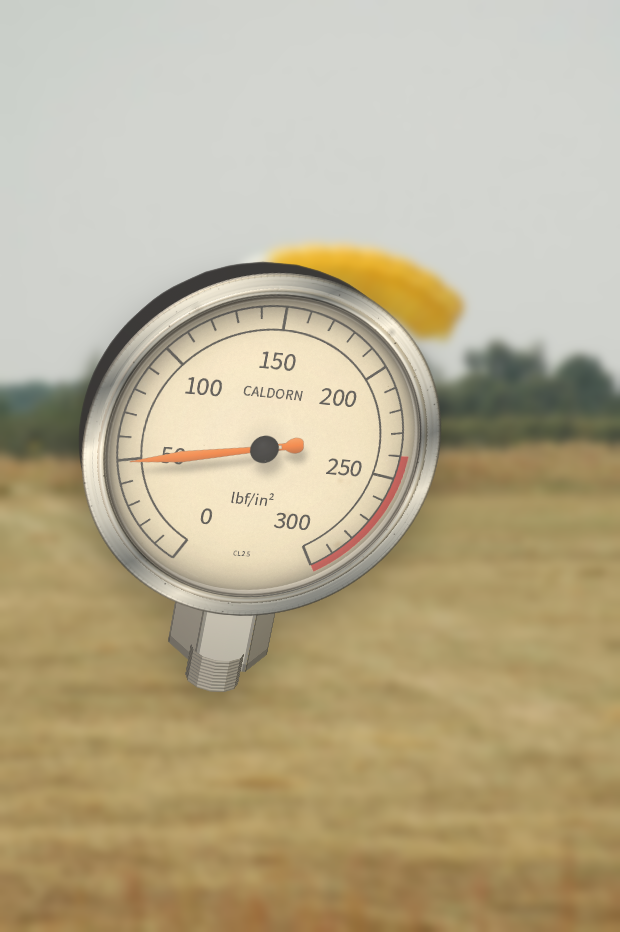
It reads 50 psi
